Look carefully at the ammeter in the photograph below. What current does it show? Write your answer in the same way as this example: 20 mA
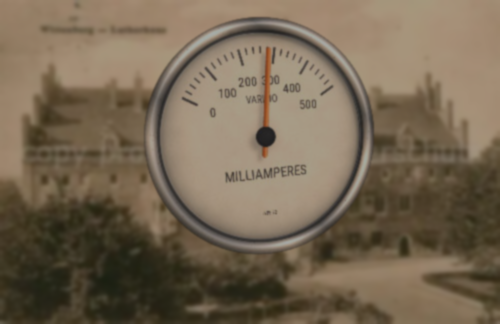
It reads 280 mA
